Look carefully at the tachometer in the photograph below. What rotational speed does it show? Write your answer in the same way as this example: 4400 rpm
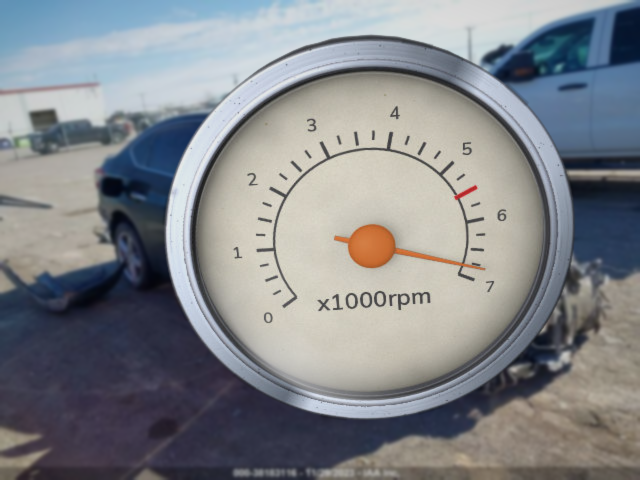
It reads 6750 rpm
